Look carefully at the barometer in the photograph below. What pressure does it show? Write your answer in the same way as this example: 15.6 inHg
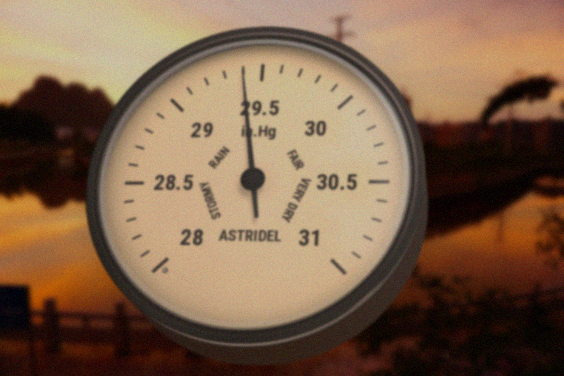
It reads 29.4 inHg
